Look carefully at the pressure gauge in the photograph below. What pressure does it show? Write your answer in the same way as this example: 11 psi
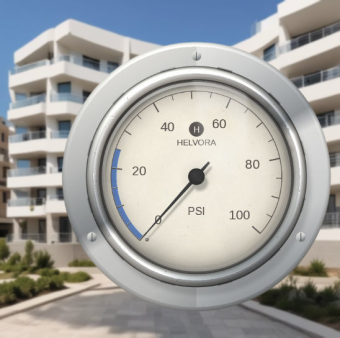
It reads 0 psi
